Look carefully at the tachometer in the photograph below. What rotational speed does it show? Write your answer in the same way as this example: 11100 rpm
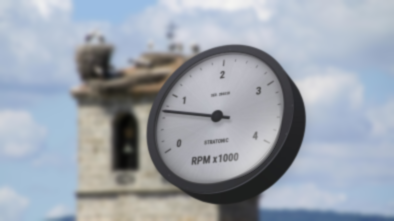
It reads 700 rpm
